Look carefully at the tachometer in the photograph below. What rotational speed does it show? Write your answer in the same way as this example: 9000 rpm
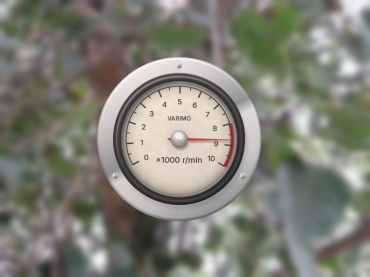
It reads 8750 rpm
